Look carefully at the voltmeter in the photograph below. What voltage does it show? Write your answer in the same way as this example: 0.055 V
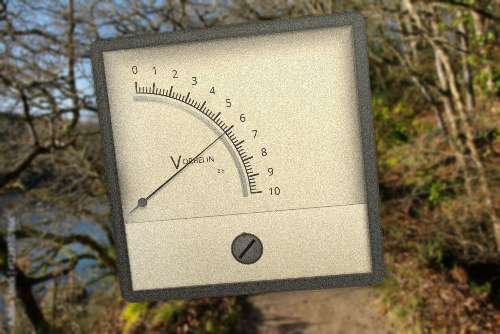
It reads 6 V
